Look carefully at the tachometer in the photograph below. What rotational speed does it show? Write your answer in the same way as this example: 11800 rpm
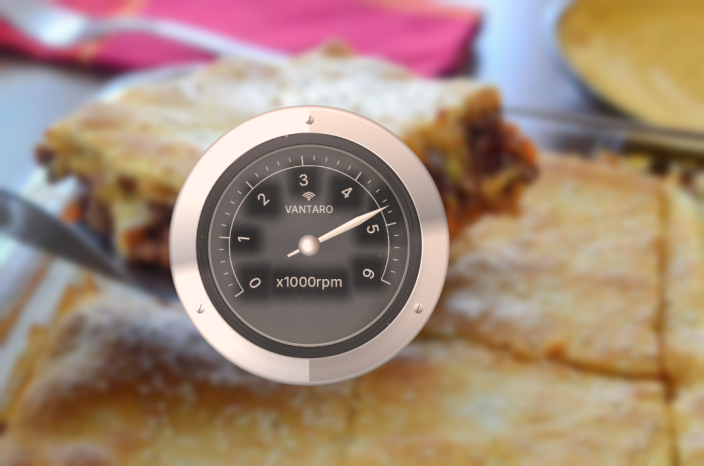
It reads 4700 rpm
